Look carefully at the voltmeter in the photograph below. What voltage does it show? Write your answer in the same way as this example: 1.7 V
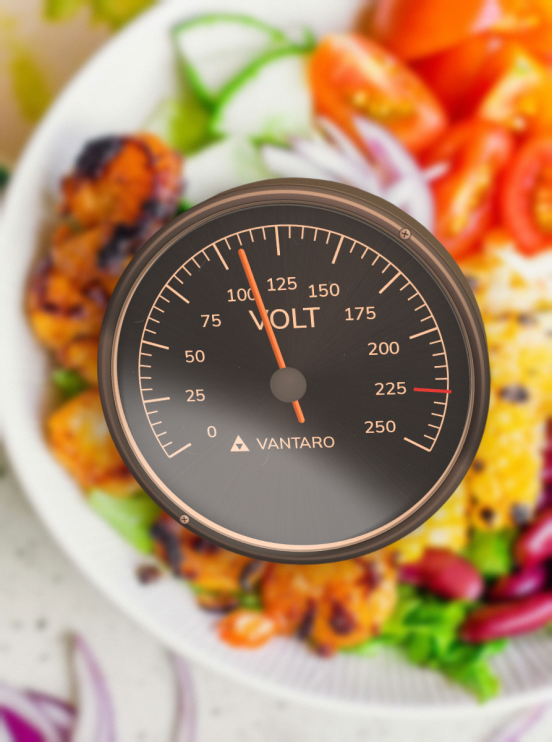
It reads 110 V
